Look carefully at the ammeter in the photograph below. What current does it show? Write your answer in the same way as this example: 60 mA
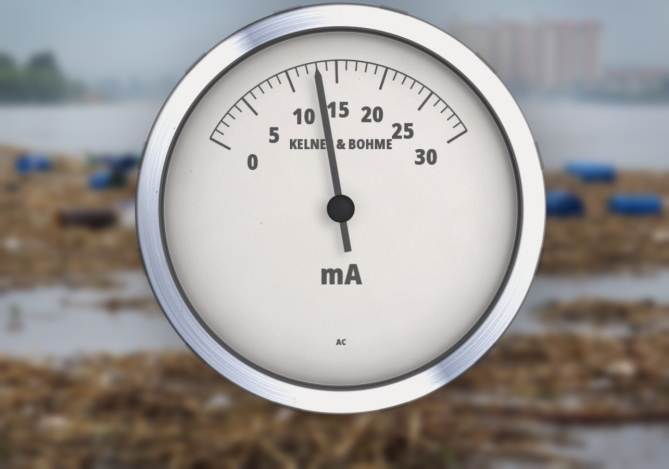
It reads 13 mA
